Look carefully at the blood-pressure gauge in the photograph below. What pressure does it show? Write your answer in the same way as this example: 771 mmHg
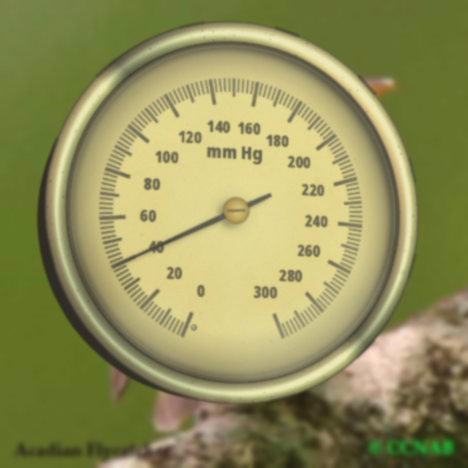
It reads 40 mmHg
